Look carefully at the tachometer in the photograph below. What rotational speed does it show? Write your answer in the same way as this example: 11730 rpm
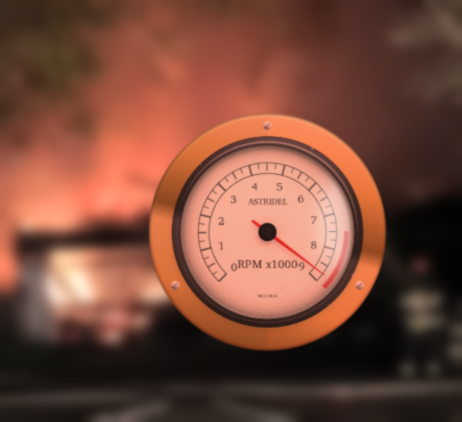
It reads 8750 rpm
